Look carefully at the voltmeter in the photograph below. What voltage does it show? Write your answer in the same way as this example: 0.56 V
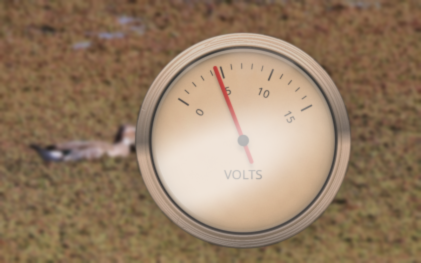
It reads 4.5 V
